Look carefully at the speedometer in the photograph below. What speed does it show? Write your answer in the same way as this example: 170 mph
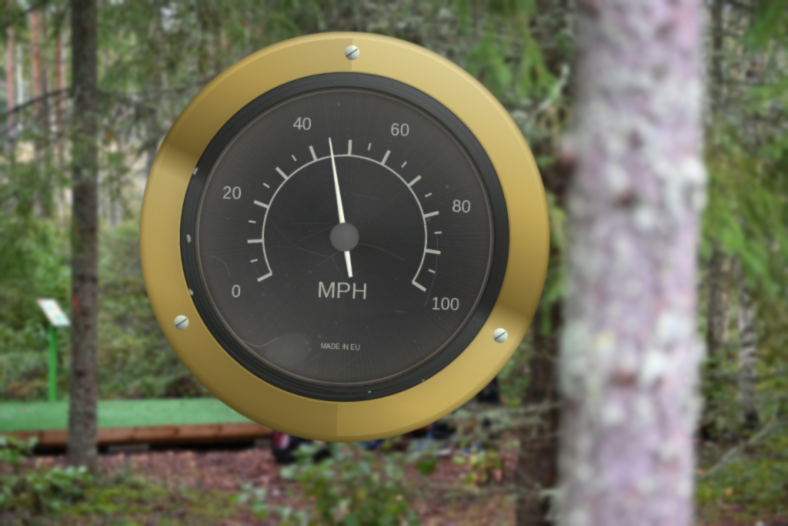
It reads 45 mph
